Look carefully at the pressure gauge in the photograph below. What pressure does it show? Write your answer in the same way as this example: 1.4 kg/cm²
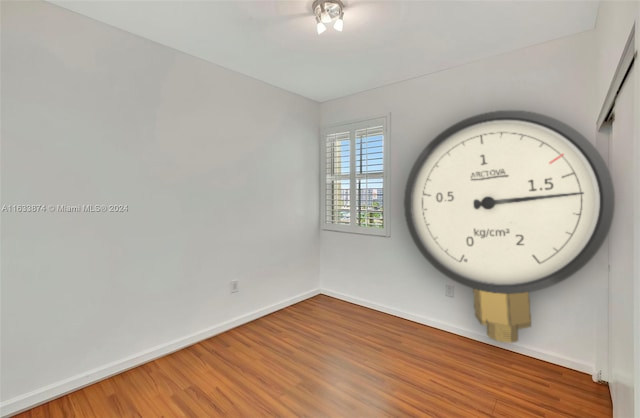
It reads 1.6 kg/cm²
